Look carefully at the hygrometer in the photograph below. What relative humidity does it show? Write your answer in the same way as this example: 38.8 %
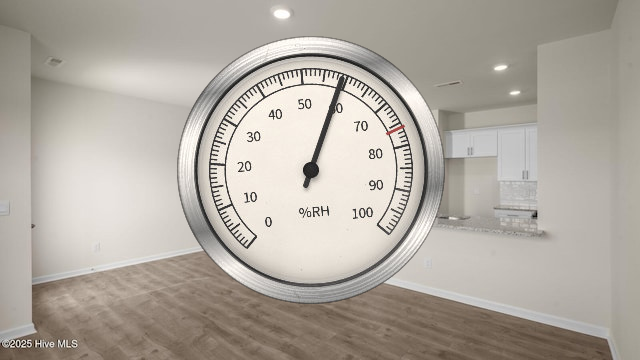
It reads 59 %
